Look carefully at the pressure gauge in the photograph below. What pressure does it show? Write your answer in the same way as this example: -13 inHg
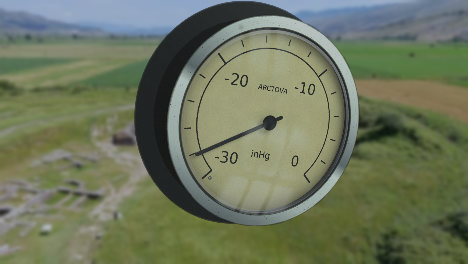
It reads -28 inHg
